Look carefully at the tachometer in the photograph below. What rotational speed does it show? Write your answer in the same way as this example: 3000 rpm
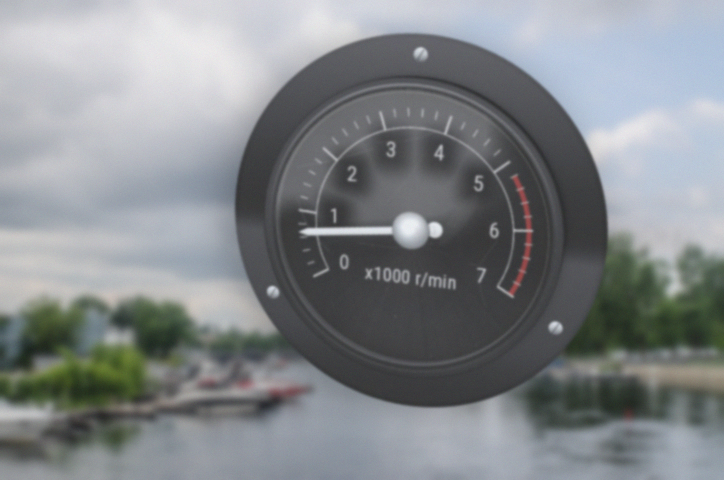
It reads 700 rpm
